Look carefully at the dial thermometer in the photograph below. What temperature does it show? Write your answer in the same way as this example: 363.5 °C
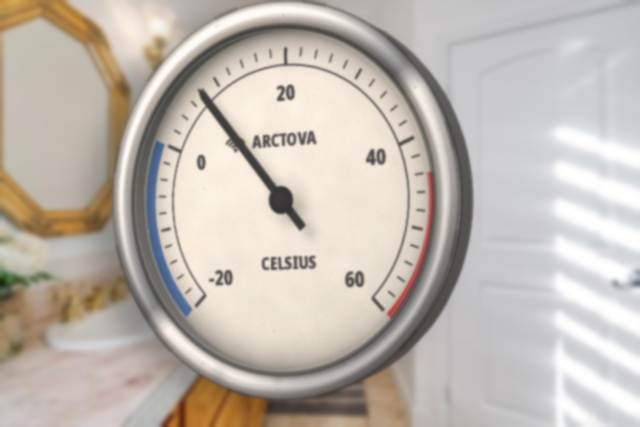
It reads 8 °C
